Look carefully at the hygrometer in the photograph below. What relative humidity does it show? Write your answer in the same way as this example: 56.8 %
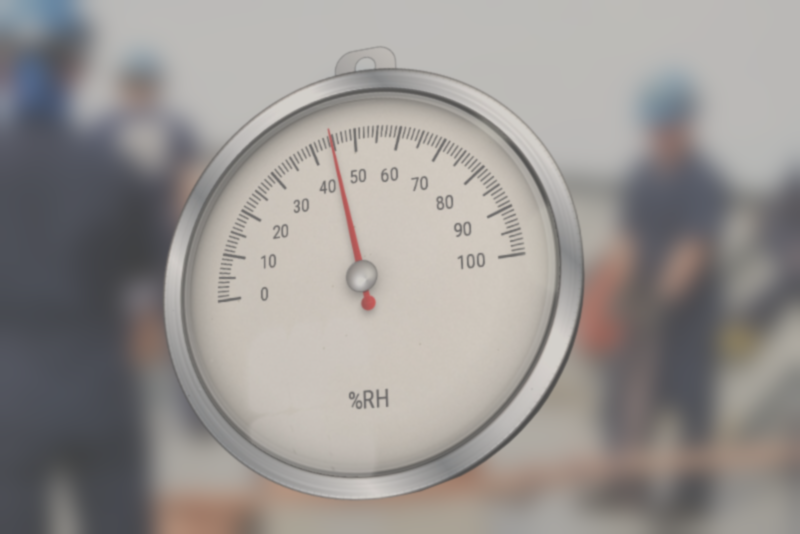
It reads 45 %
